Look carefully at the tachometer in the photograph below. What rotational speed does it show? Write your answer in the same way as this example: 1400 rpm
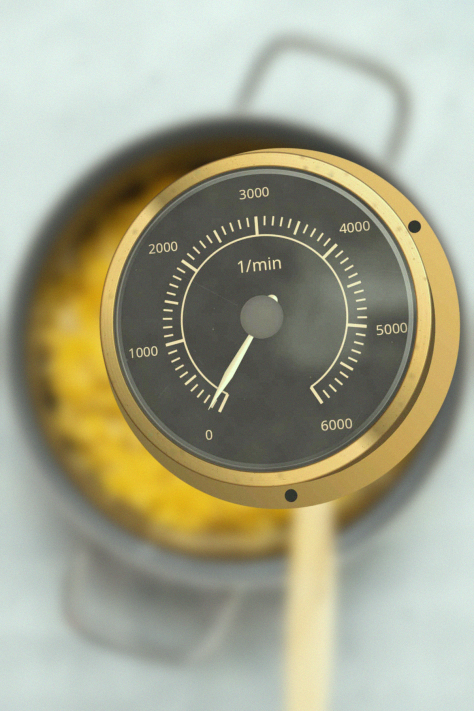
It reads 100 rpm
